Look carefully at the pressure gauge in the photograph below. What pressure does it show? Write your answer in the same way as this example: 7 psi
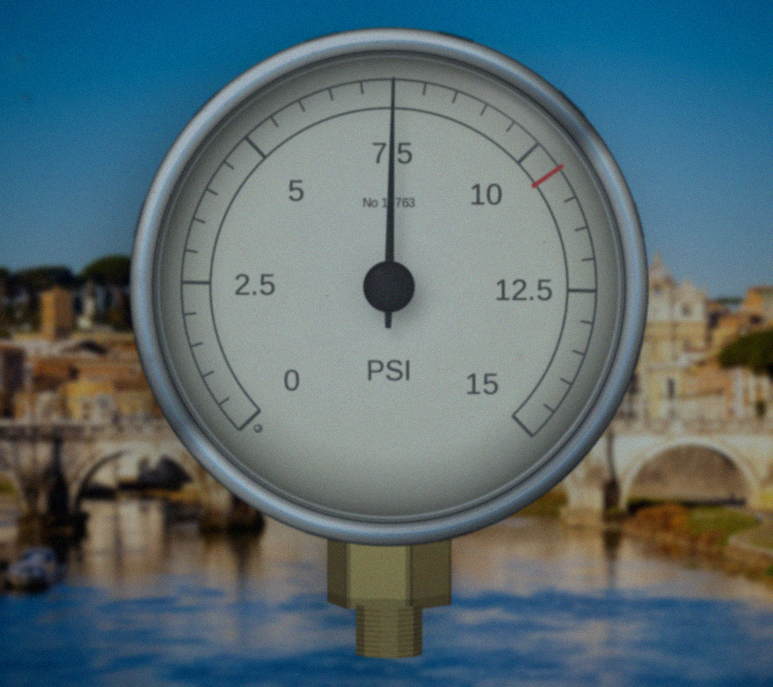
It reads 7.5 psi
